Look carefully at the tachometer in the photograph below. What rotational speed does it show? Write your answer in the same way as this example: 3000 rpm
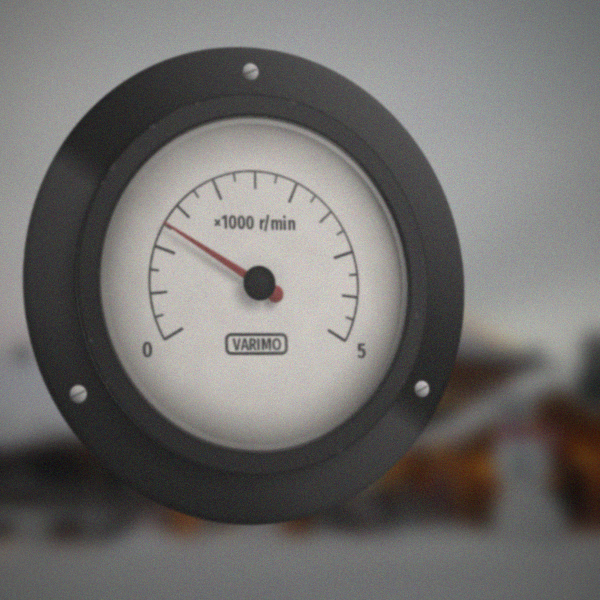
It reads 1250 rpm
